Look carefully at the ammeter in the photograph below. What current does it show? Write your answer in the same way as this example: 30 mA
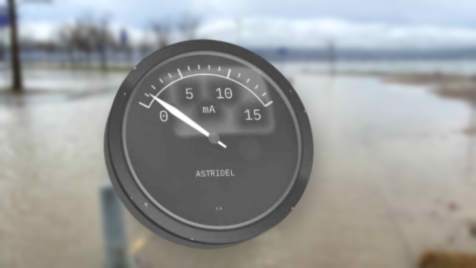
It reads 1 mA
